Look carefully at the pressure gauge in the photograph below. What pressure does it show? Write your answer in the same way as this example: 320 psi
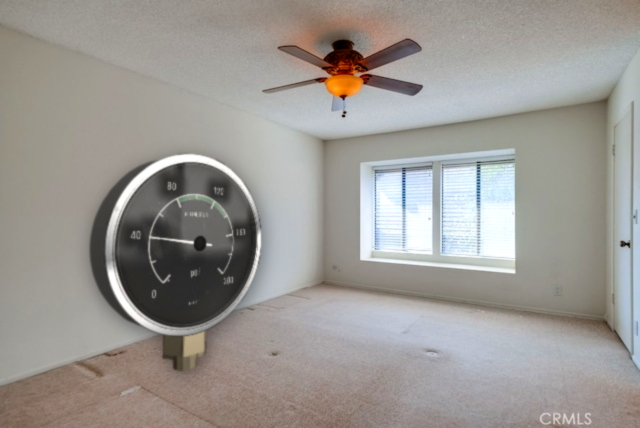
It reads 40 psi
